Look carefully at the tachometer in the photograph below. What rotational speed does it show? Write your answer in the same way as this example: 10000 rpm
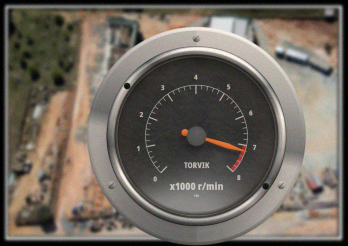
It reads 7200 rpm
